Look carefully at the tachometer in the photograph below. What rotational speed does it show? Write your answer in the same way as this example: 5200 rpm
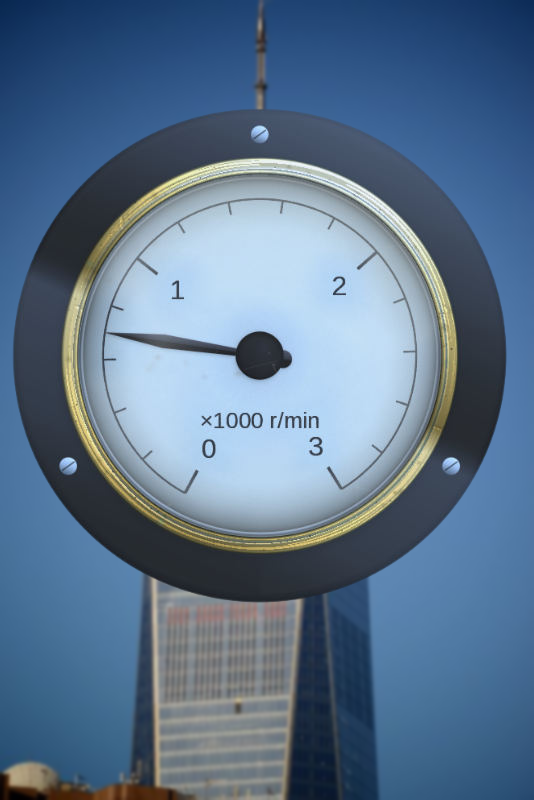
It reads 700 rpm
